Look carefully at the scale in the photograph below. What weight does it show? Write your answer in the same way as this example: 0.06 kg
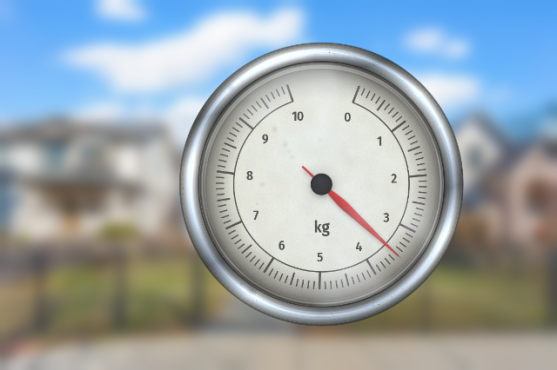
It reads 3.5 kg
